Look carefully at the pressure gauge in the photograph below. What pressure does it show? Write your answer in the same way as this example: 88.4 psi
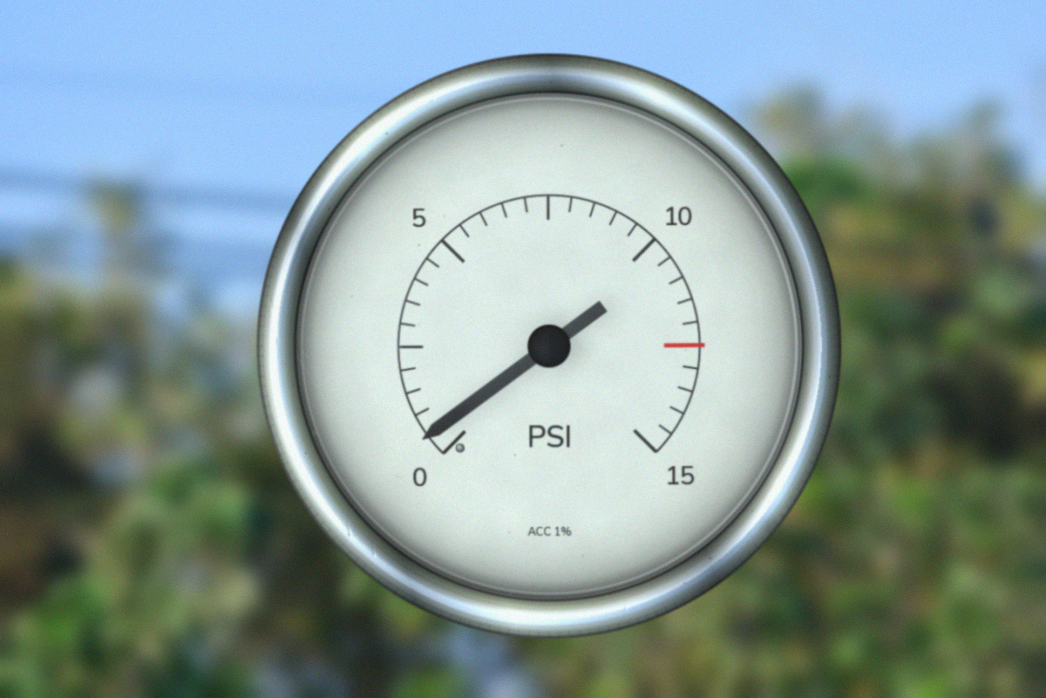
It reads 0.5 psi
